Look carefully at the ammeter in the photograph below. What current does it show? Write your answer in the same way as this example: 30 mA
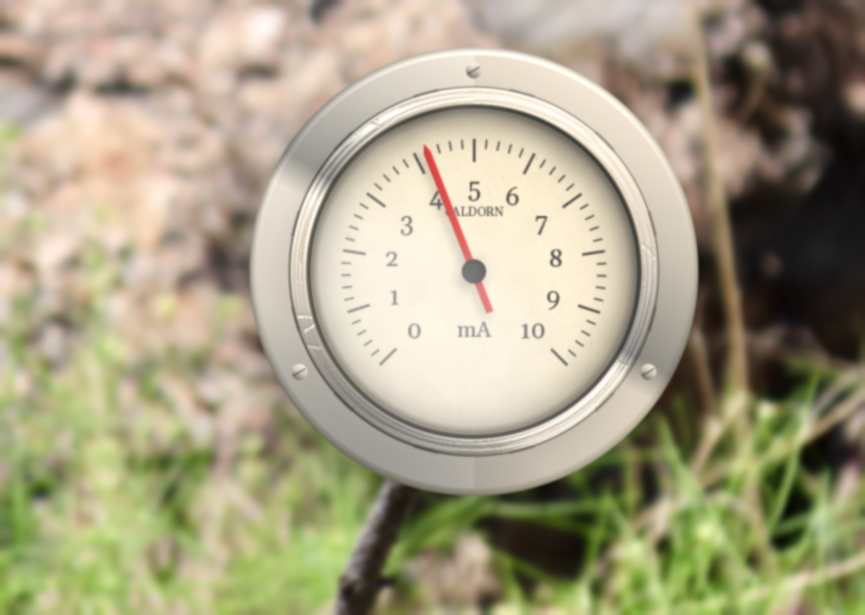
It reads 4.2 mA
